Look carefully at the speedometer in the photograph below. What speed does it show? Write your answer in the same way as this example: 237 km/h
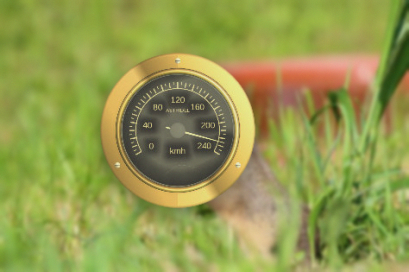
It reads 225 km/h
